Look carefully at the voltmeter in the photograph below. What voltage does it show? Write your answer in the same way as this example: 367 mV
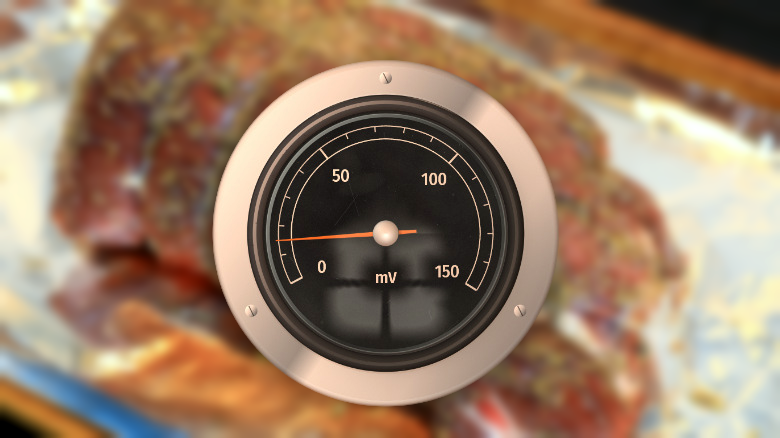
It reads 15 mV
